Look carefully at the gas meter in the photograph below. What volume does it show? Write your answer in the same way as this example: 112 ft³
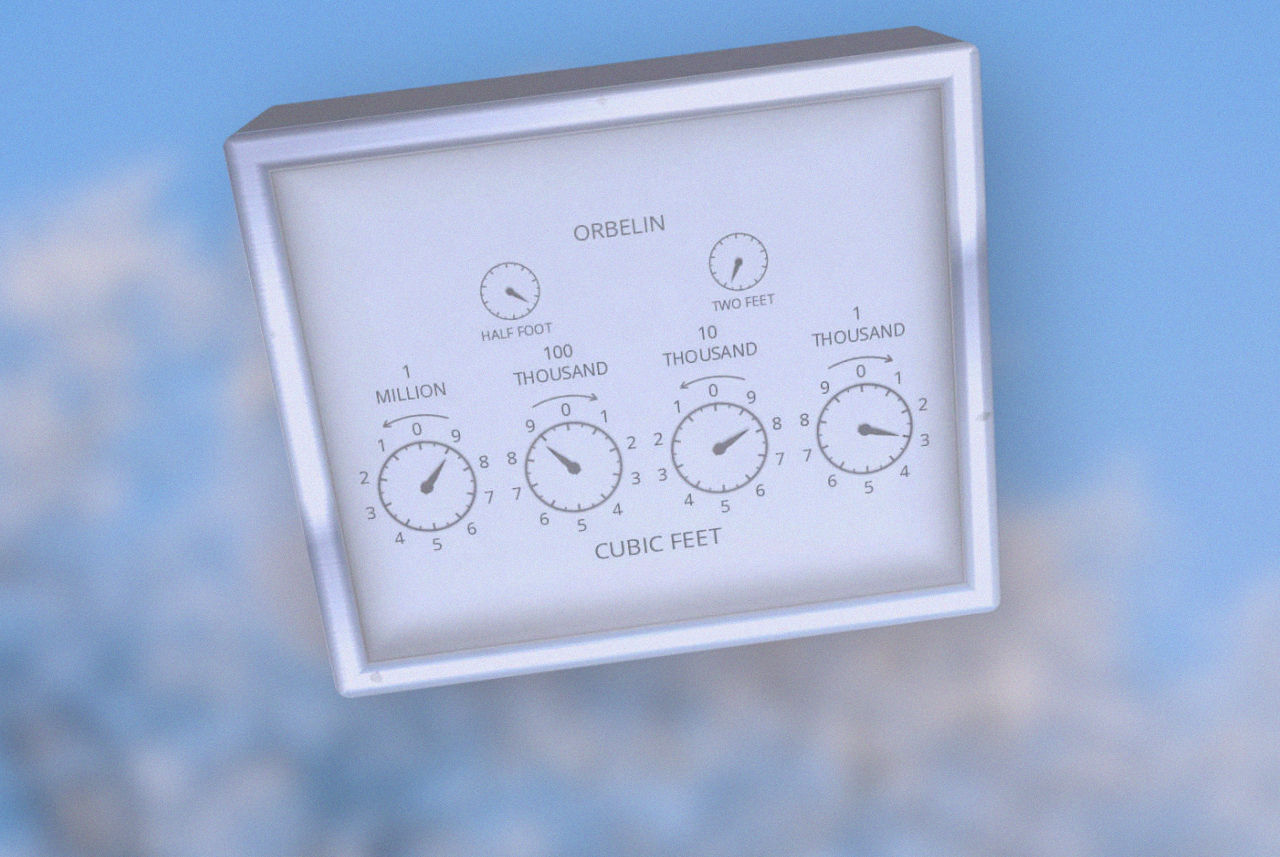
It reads 888300 ft³
